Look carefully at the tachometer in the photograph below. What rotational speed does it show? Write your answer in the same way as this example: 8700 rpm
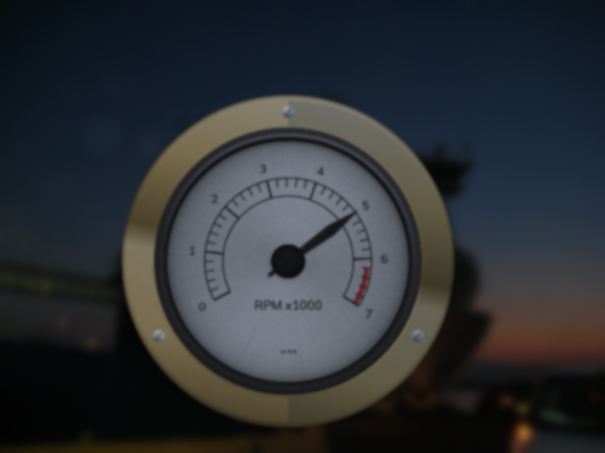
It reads 5000 rpm
